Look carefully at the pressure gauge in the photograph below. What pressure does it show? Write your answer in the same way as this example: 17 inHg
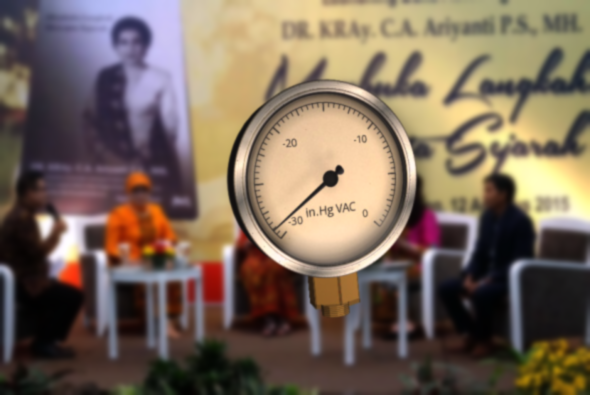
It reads -29 inHg
